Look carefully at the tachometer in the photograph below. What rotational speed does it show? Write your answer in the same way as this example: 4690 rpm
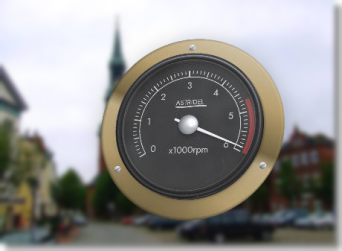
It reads 5900 rpm
